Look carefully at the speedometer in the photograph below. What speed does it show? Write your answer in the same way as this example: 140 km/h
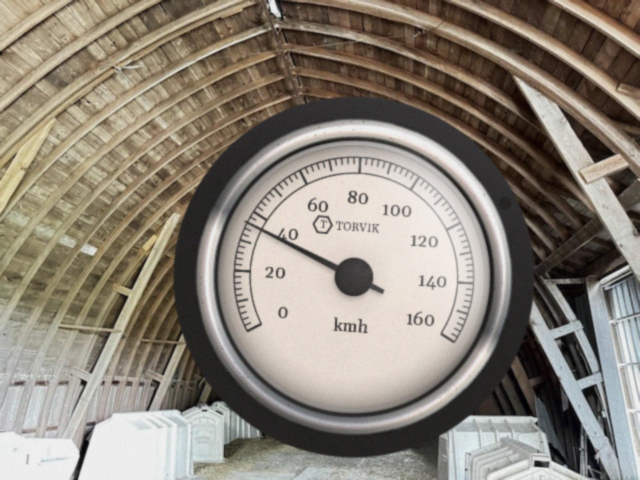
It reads 36 km/h
